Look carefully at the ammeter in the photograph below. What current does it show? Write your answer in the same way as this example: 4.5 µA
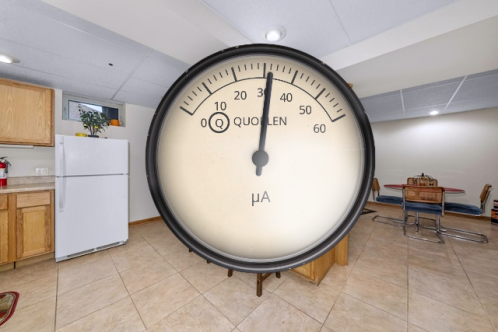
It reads 32 µA
